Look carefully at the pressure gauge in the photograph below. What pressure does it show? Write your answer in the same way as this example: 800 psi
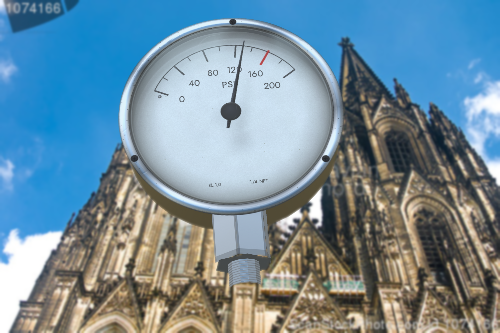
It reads 130 psi
